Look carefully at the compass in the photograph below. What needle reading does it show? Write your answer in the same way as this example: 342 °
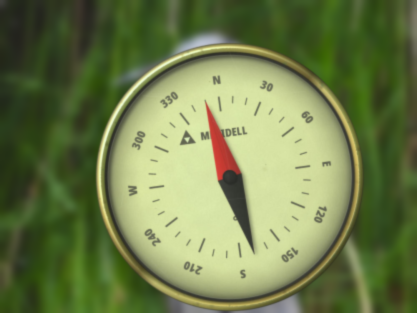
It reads 350 °
